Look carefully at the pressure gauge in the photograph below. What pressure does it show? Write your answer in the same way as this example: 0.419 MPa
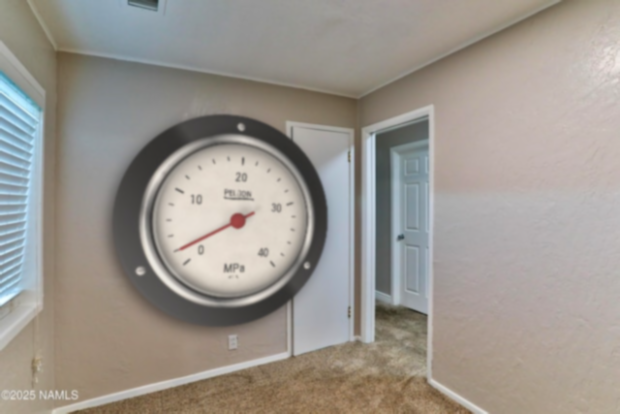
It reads 2 MPa
